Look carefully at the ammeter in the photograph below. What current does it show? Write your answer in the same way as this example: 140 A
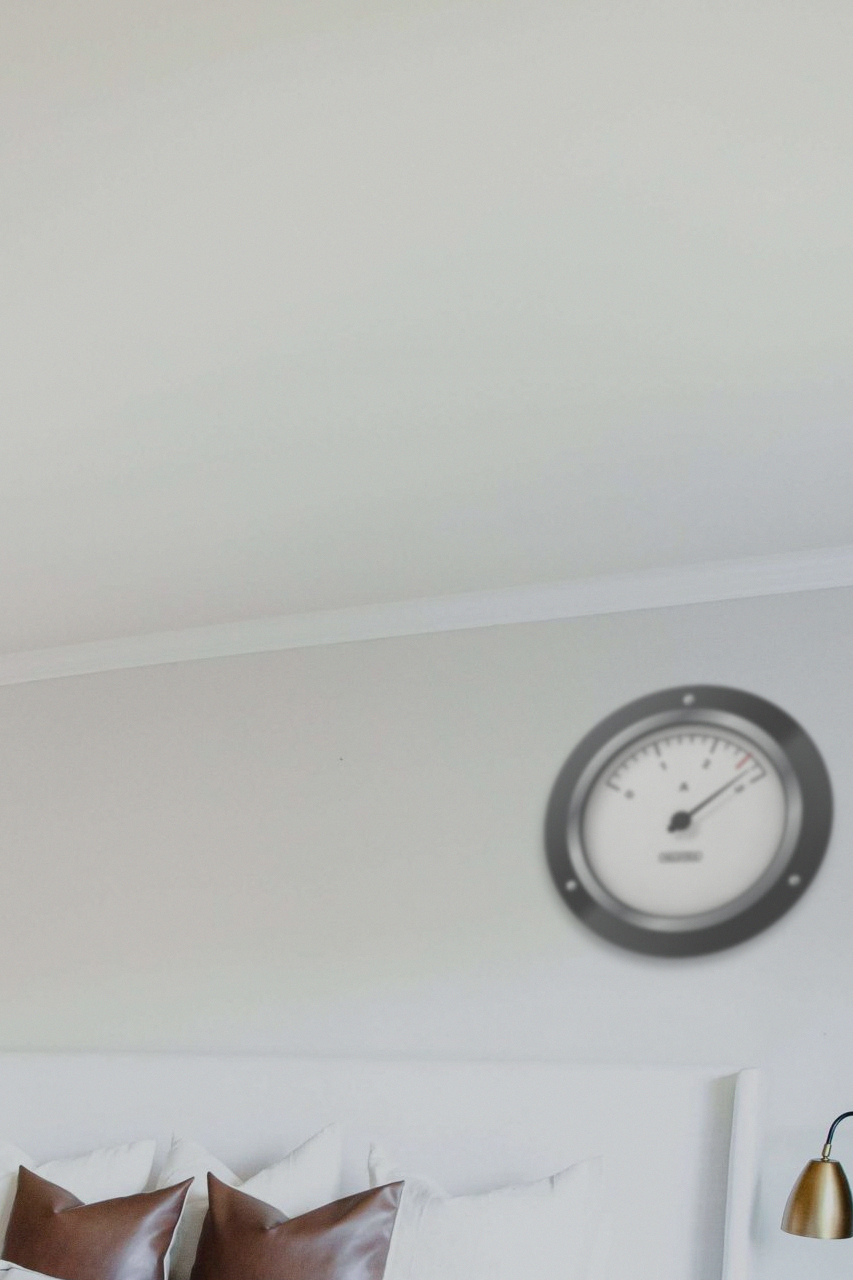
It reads 2.8 A
